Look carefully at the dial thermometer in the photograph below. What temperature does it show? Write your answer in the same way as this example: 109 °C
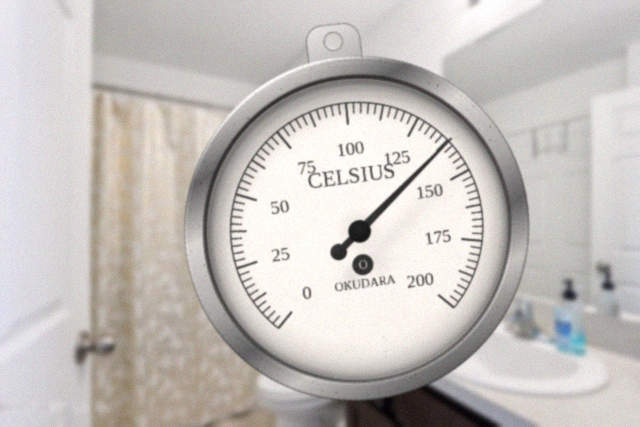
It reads 137.5 °C
